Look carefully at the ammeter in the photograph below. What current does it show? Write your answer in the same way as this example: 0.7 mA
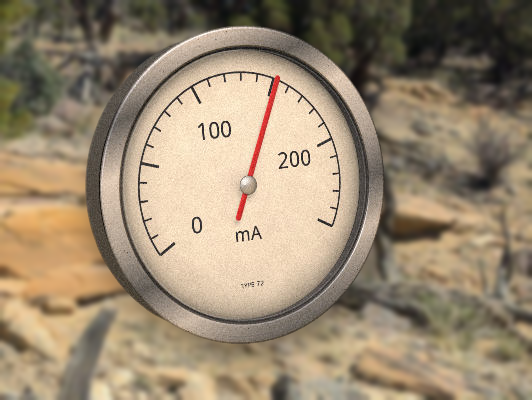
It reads 150 mA
